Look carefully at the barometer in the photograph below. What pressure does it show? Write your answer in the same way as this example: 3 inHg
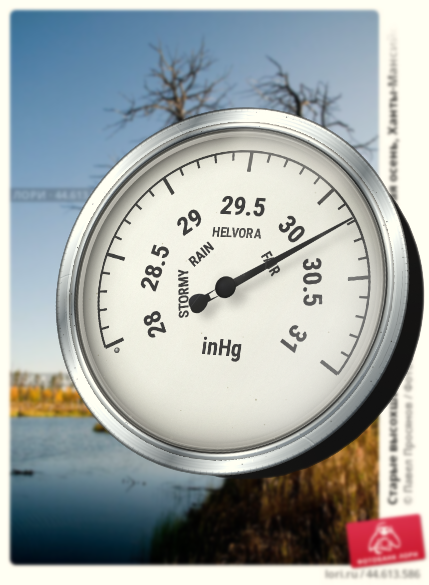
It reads 30.2 inHg
